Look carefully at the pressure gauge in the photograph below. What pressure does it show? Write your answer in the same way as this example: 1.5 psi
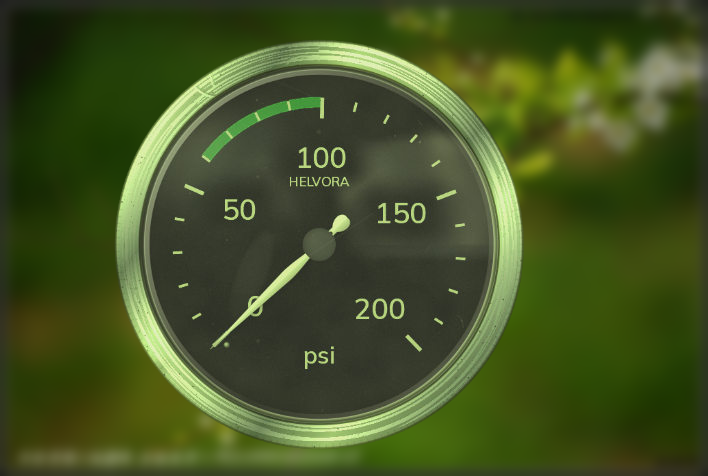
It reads 0 psi
